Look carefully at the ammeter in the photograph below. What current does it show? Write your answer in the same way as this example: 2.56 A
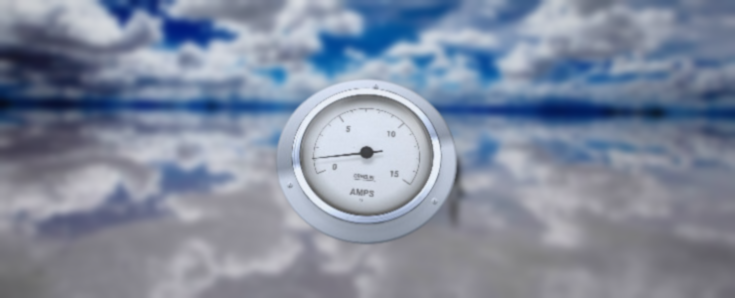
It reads 1 A
